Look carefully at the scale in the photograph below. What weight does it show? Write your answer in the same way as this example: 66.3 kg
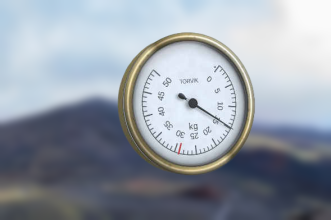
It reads 15 kg
